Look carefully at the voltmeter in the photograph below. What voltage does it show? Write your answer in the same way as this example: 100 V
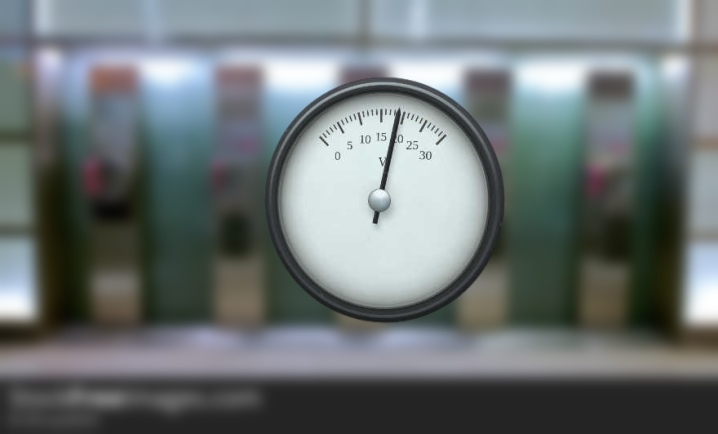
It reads 19 V
